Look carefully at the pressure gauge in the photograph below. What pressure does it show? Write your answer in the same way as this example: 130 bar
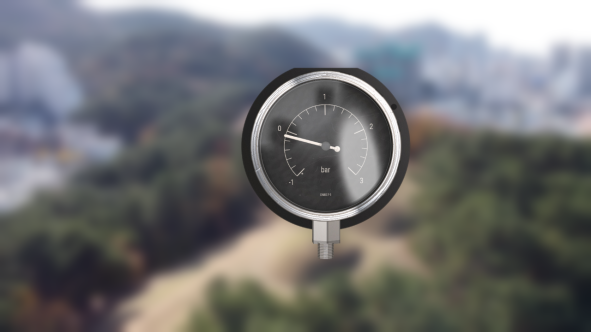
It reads -0.1 bar
